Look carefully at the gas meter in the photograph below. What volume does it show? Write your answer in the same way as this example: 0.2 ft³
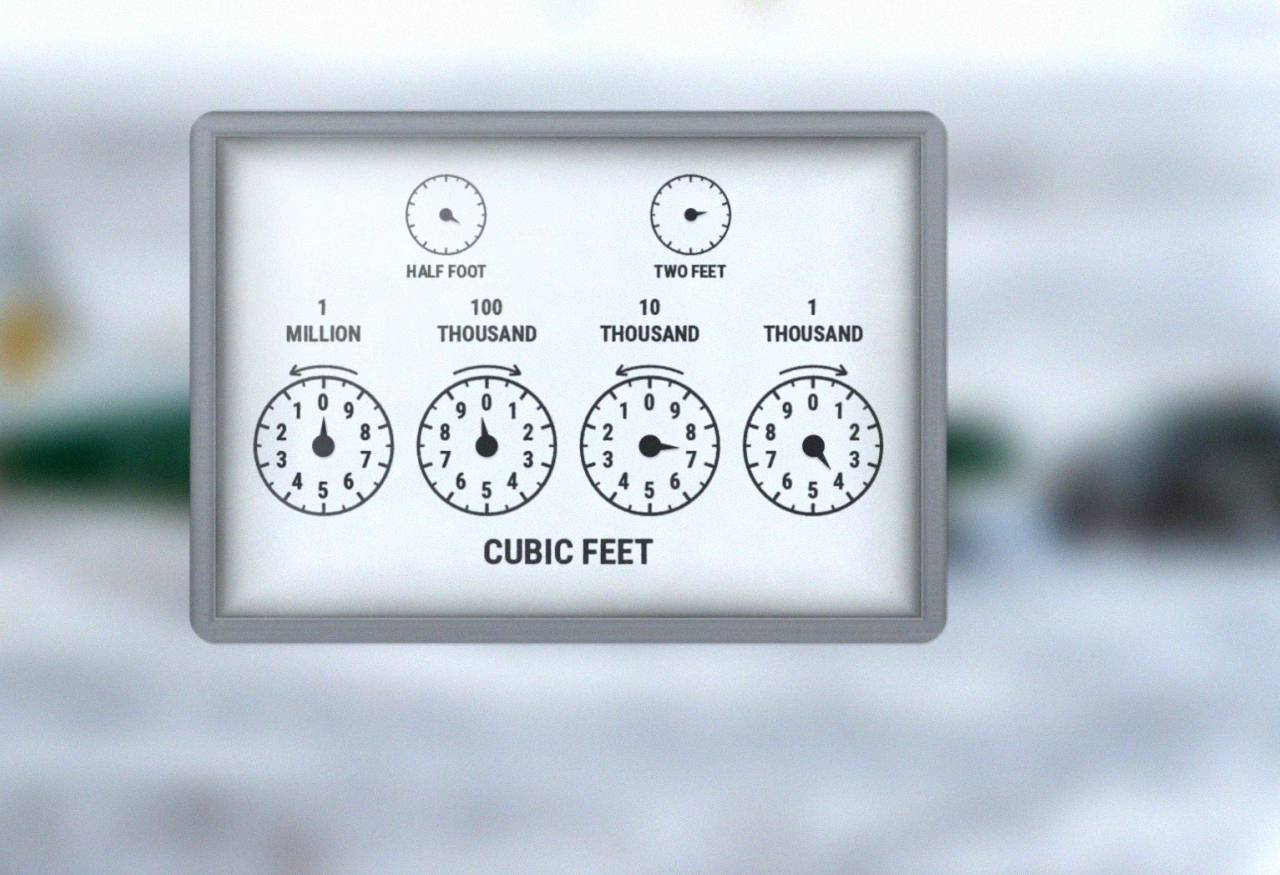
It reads 997400 ft³
